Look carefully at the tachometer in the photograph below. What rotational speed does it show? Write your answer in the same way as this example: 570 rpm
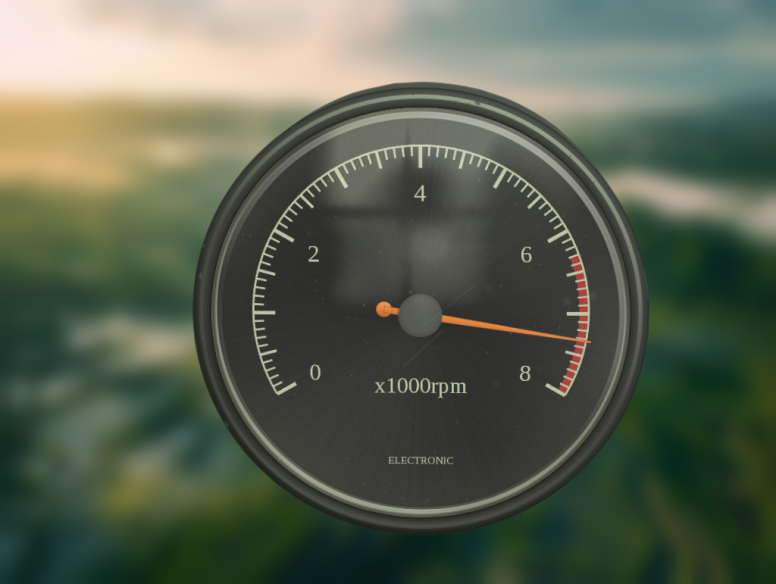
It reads 7300 rpm
